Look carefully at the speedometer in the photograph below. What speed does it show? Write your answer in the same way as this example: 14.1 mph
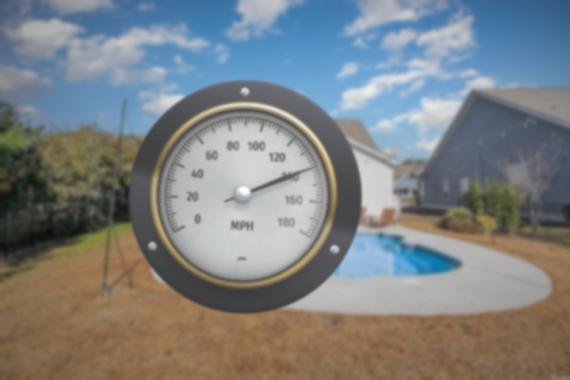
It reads 140 mph
